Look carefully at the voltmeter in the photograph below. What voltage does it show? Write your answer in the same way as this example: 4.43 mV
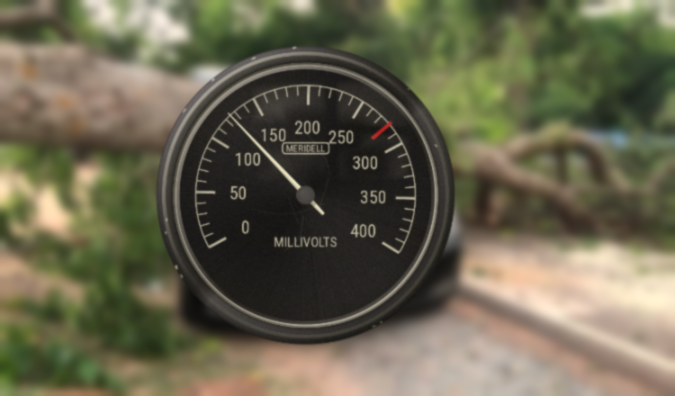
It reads 125 mV
